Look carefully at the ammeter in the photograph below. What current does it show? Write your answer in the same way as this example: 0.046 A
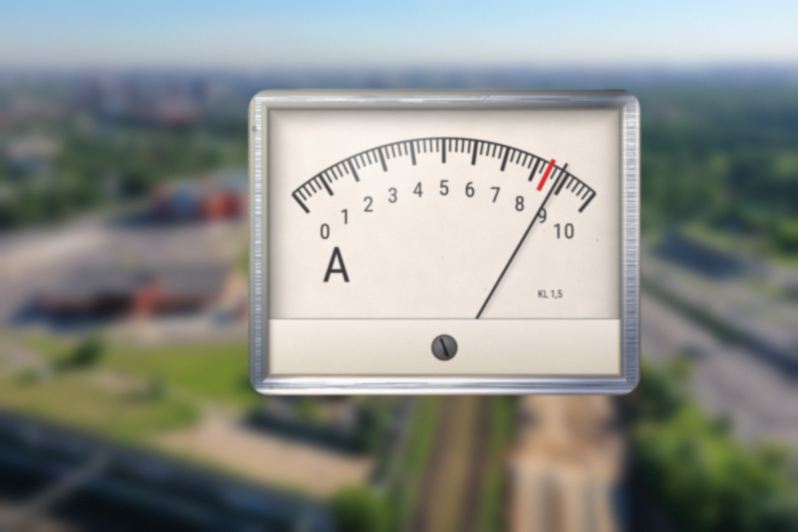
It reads 8.8 A
